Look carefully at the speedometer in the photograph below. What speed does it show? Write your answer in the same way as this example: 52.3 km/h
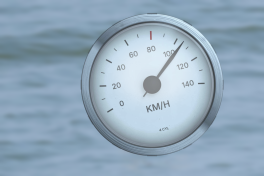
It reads 105 km/h
